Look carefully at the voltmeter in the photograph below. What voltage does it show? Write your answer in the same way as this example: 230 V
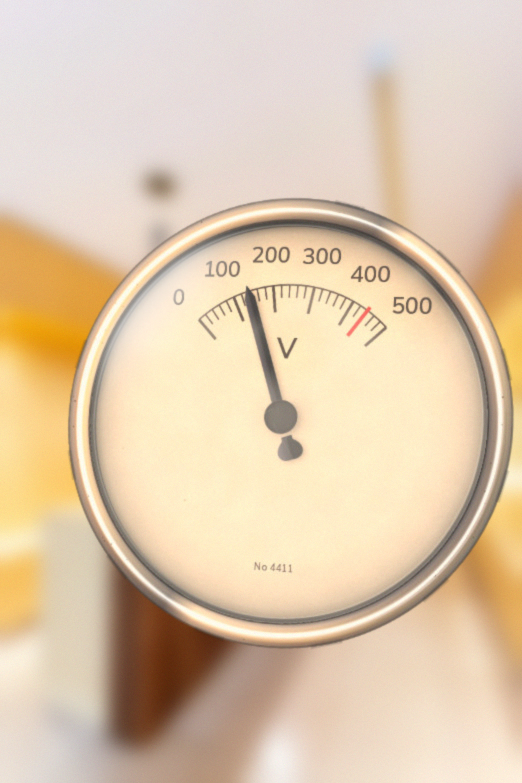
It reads 140 V
